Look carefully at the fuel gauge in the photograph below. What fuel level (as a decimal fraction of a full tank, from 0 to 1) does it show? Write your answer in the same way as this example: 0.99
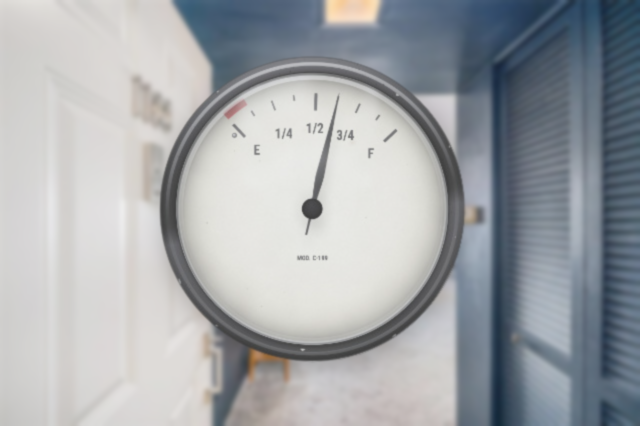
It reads 0.625
